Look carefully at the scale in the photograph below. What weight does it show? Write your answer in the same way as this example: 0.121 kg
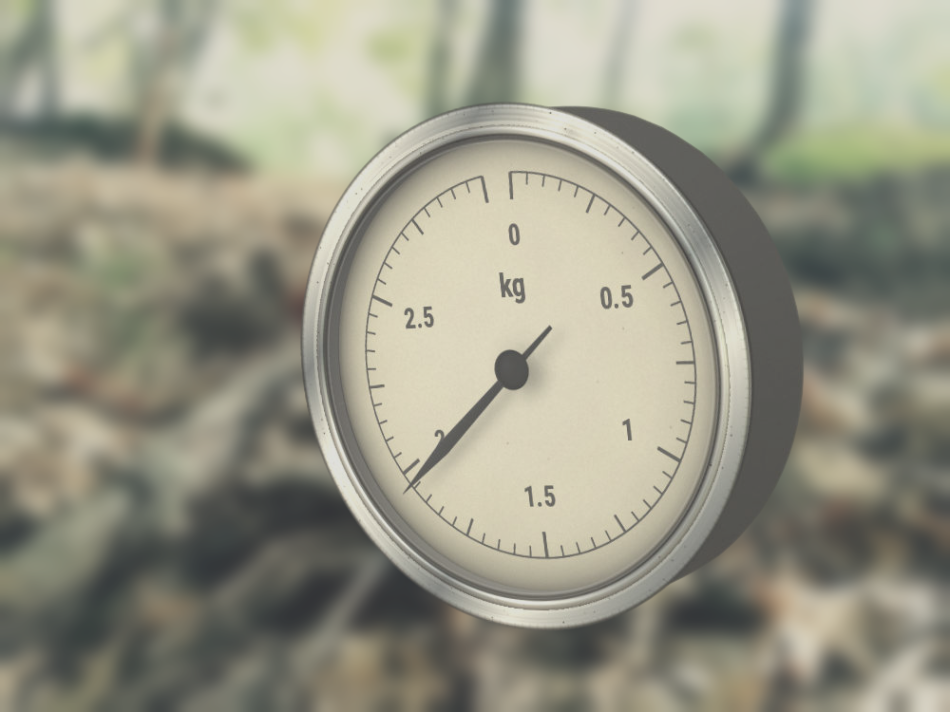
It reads 1.95 kg
